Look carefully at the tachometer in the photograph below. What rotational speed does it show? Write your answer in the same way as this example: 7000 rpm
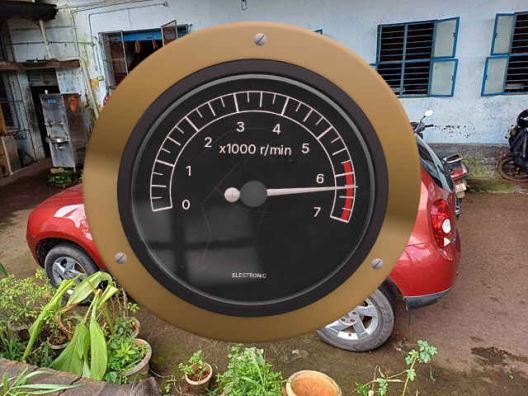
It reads 6250 rpm
